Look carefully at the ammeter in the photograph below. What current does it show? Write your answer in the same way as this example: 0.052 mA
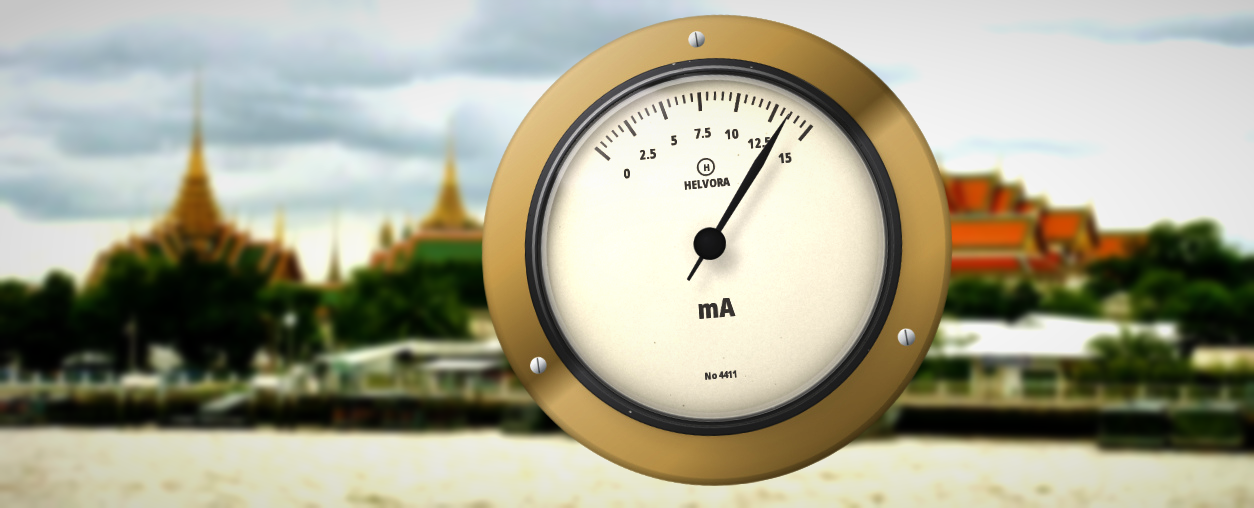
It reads 13.5 mA
